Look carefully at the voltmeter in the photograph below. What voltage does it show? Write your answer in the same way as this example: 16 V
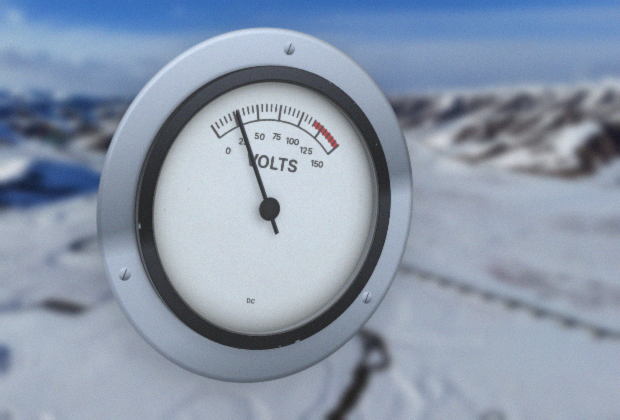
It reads 25 V
